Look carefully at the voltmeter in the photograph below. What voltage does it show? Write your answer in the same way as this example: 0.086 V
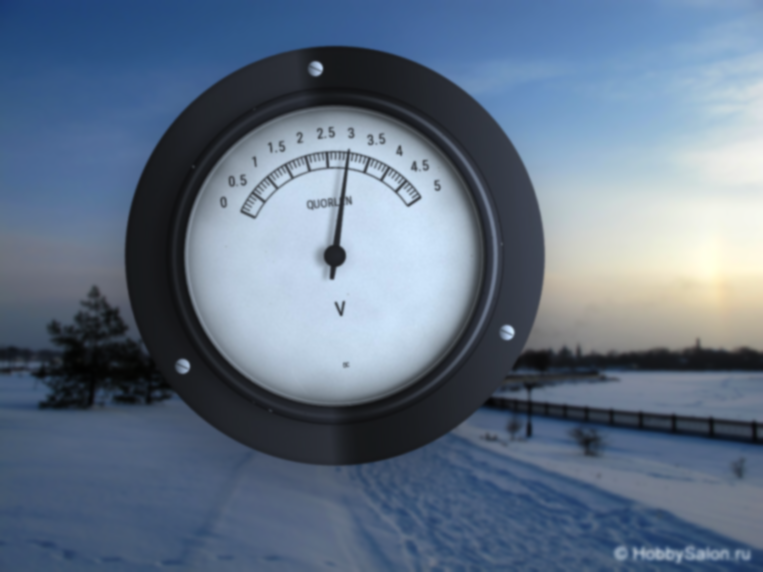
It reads 3 V
